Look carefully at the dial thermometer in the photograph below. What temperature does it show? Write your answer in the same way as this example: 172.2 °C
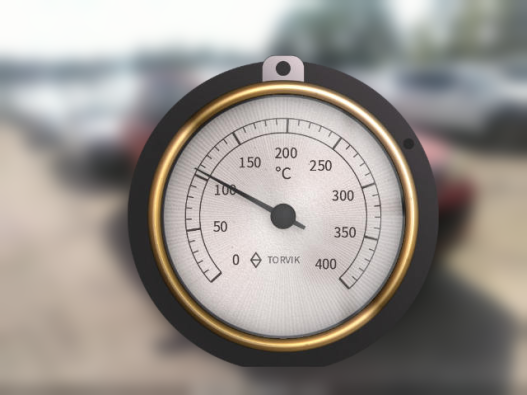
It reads 105 °C
